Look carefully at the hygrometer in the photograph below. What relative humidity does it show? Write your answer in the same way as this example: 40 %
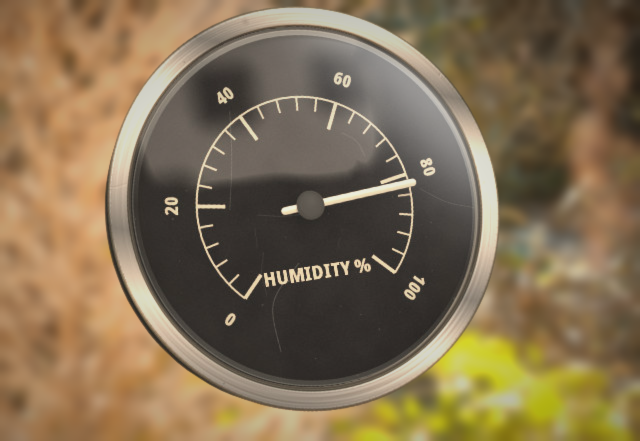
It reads 82 %
